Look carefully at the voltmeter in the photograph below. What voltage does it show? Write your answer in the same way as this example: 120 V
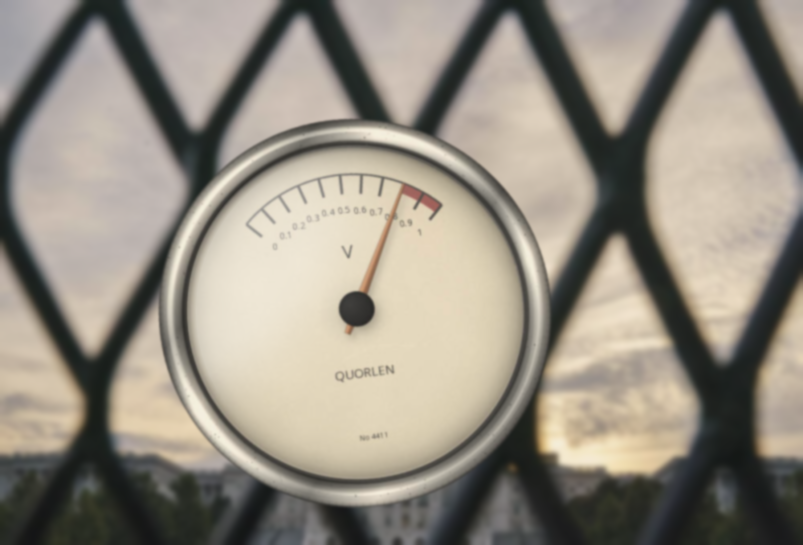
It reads 0.8 V
